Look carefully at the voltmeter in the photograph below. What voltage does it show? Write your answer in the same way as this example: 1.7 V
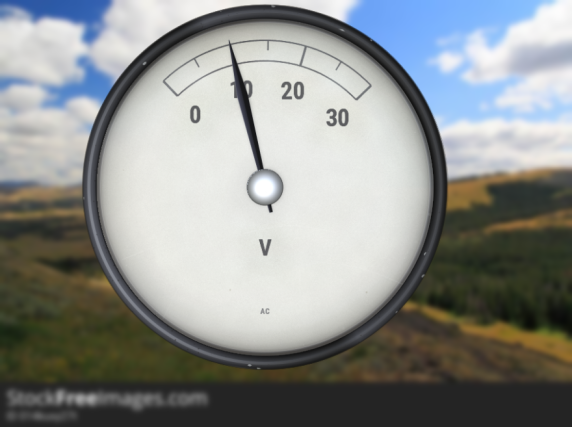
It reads 10 V
